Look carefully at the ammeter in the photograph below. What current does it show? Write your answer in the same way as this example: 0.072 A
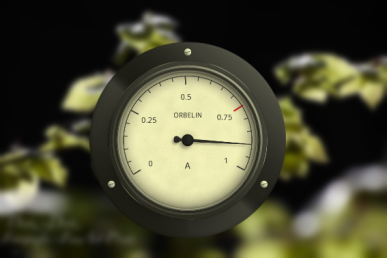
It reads 0.9 A
